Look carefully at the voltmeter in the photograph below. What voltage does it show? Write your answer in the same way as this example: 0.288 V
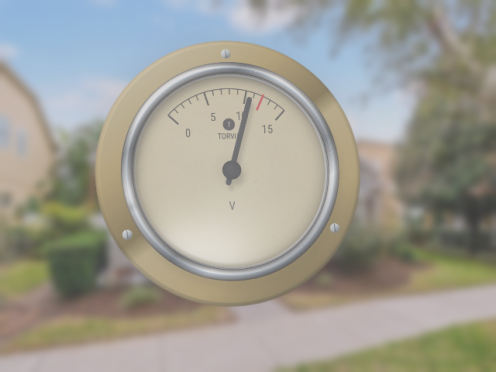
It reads 10.5 V
